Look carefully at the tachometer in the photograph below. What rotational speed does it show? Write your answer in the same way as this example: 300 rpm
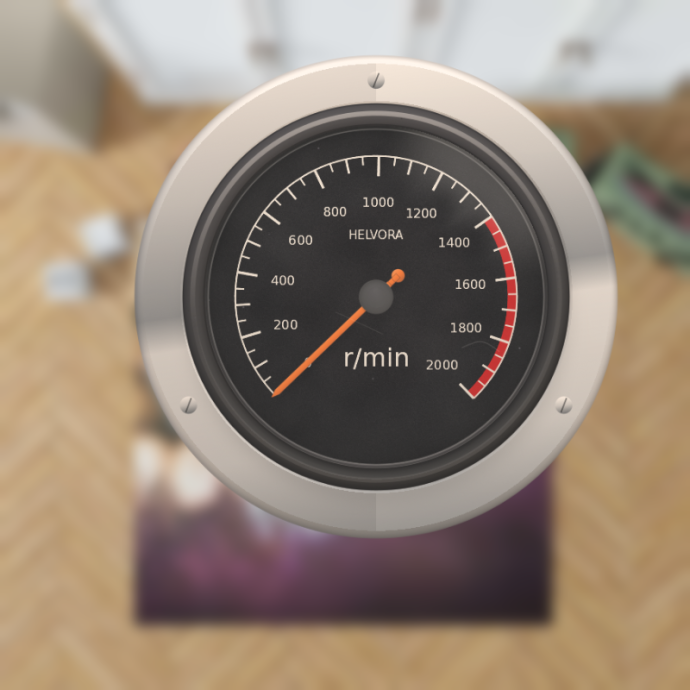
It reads 0 rpm
